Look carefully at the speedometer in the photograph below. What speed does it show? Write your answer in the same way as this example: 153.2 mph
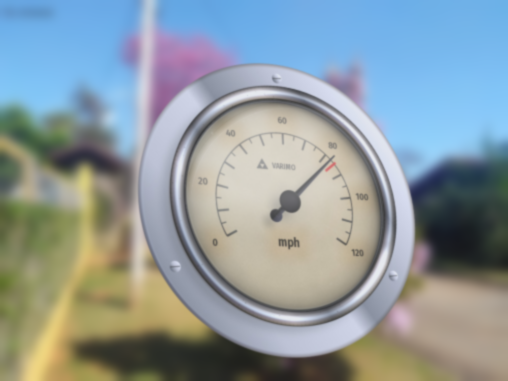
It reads 82.5 mph
